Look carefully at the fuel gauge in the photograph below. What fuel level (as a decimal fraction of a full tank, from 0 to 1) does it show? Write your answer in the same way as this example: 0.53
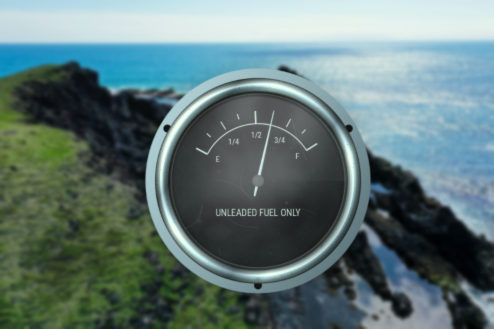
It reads 0.625
